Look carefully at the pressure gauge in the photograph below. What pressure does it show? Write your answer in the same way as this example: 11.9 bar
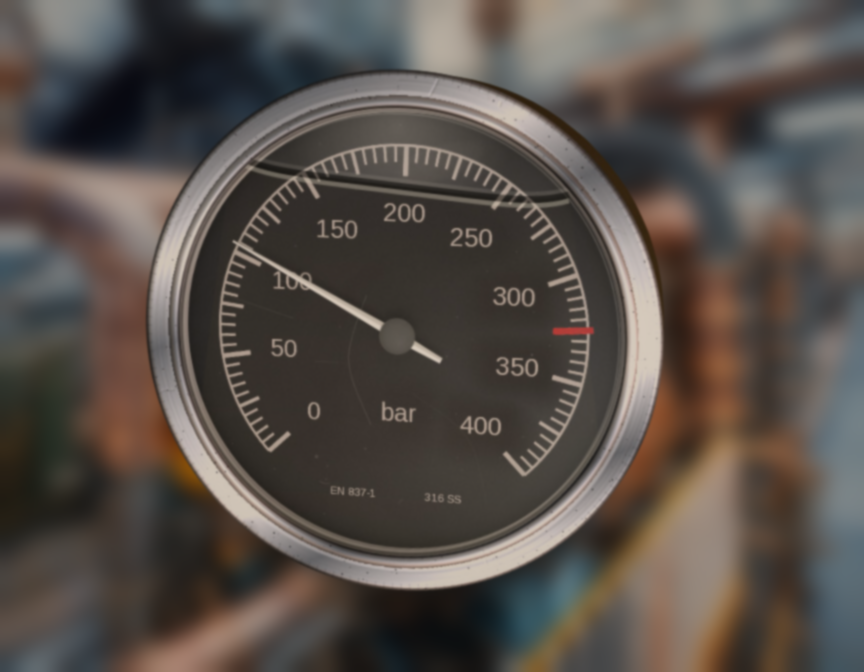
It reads 105 bar
